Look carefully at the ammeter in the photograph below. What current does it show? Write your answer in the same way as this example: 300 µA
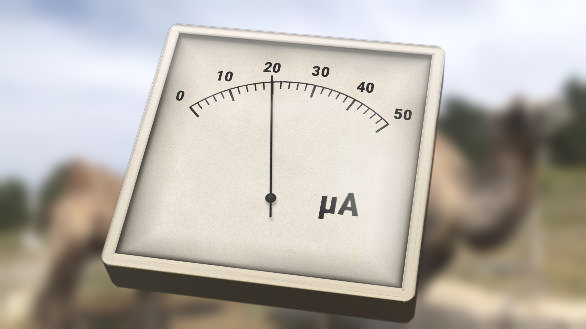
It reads 20 µA
